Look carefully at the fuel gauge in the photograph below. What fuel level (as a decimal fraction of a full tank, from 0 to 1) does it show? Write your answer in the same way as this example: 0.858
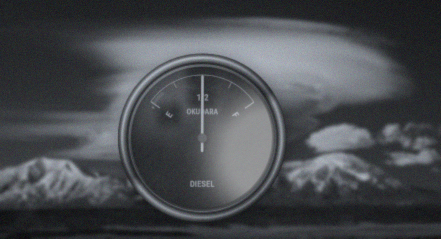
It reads 0.5
